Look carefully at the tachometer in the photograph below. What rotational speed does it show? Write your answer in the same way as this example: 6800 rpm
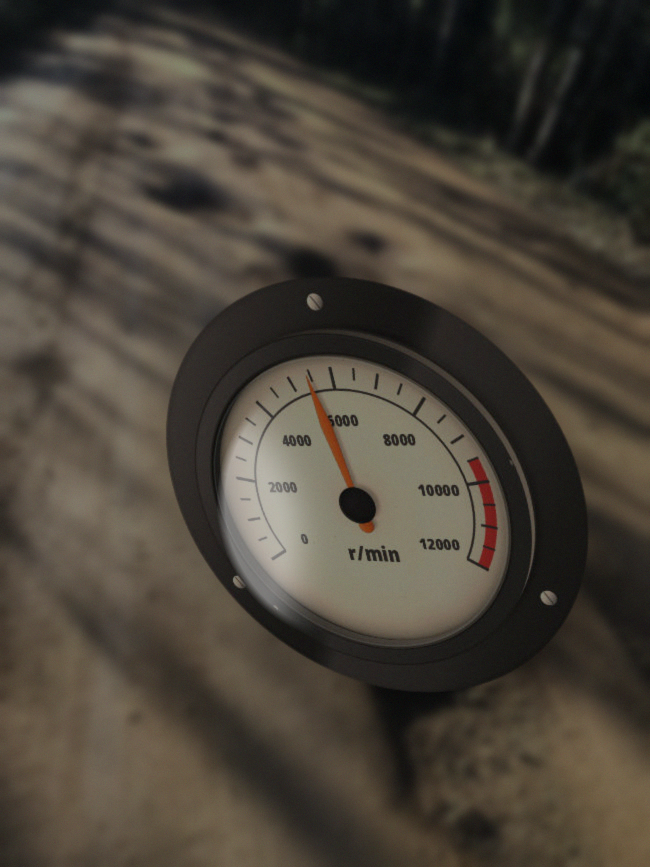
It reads 5500 rpm
